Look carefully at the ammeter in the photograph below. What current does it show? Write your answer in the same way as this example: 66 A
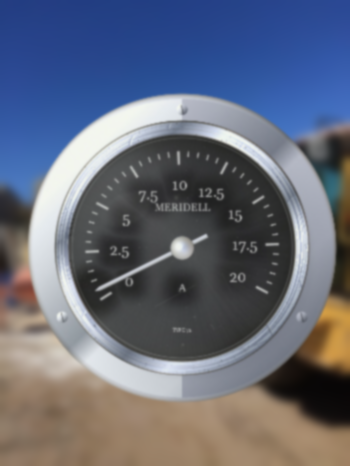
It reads 0.5 A
